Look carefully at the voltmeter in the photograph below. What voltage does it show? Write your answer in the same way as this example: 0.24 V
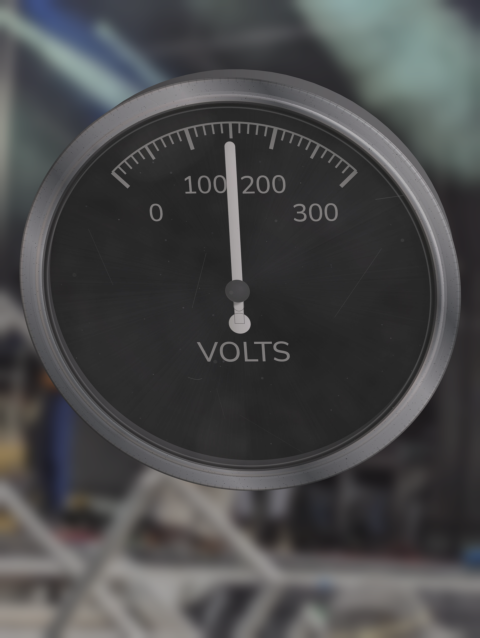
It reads 150 V
